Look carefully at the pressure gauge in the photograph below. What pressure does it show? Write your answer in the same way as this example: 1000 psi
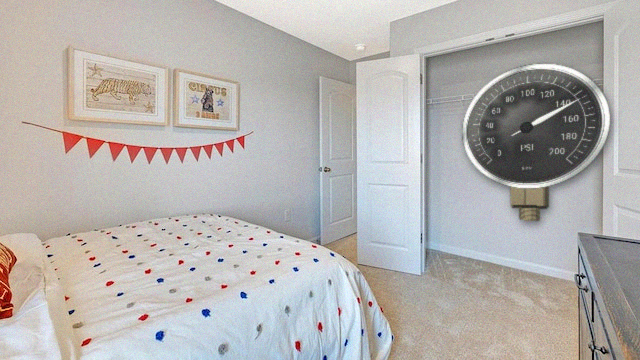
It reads 145 psi
